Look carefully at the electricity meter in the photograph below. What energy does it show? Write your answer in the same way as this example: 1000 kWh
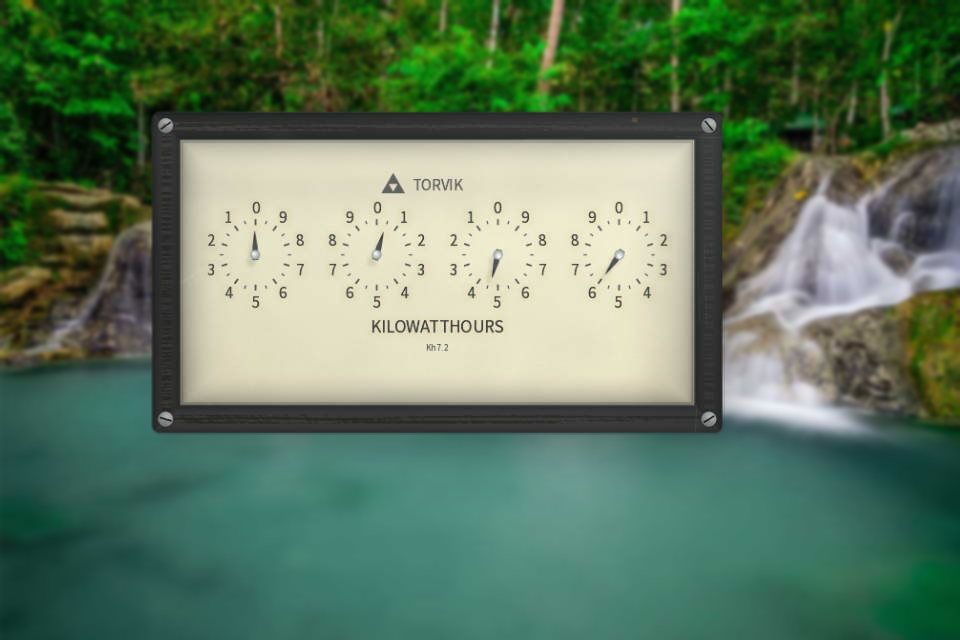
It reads 46 kWh
